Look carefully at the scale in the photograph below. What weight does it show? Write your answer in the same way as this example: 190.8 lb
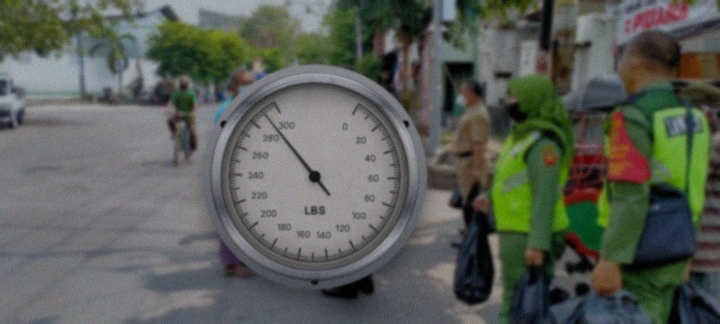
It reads 290 lb
